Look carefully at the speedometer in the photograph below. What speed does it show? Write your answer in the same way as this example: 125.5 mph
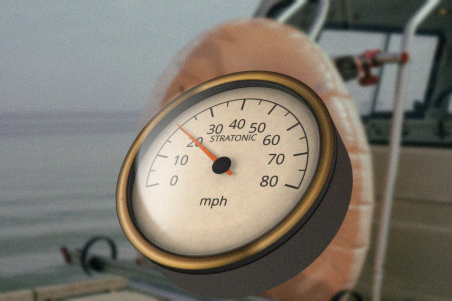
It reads 20 mph
